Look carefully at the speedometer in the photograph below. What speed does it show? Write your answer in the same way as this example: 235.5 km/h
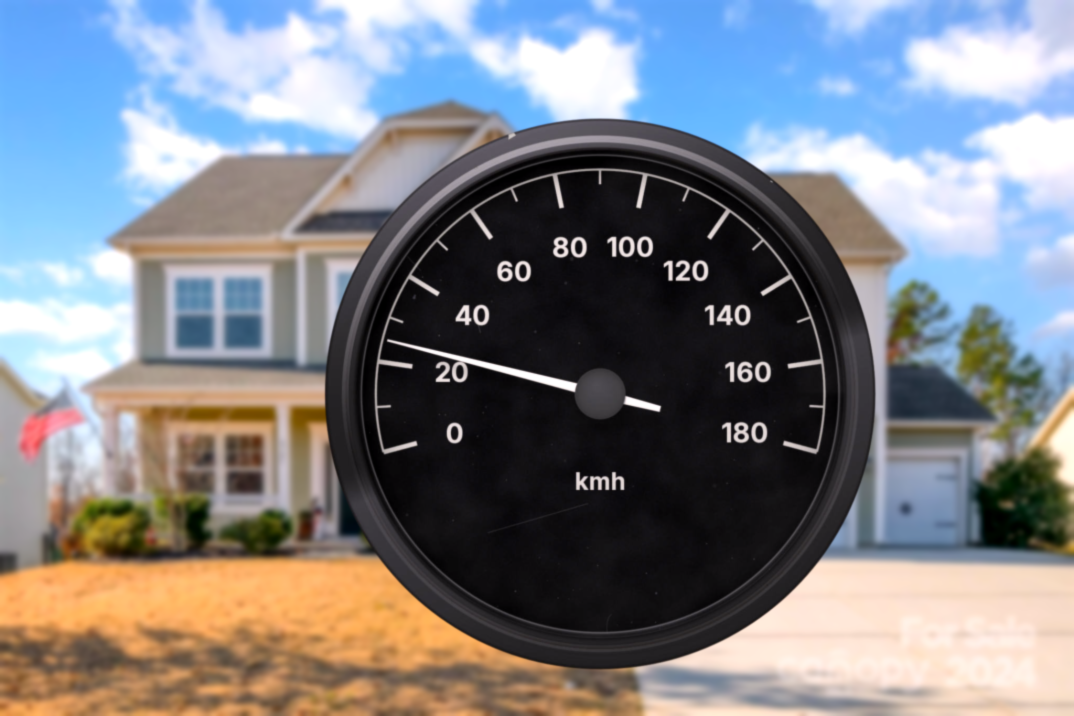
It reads 25 km/h
